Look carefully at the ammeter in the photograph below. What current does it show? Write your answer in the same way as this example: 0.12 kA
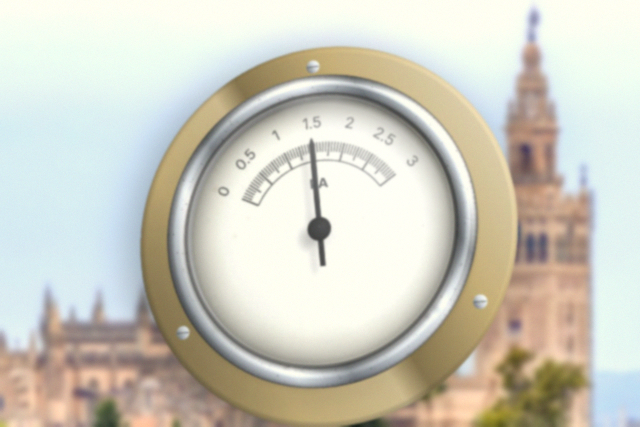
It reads 1.5 kA
